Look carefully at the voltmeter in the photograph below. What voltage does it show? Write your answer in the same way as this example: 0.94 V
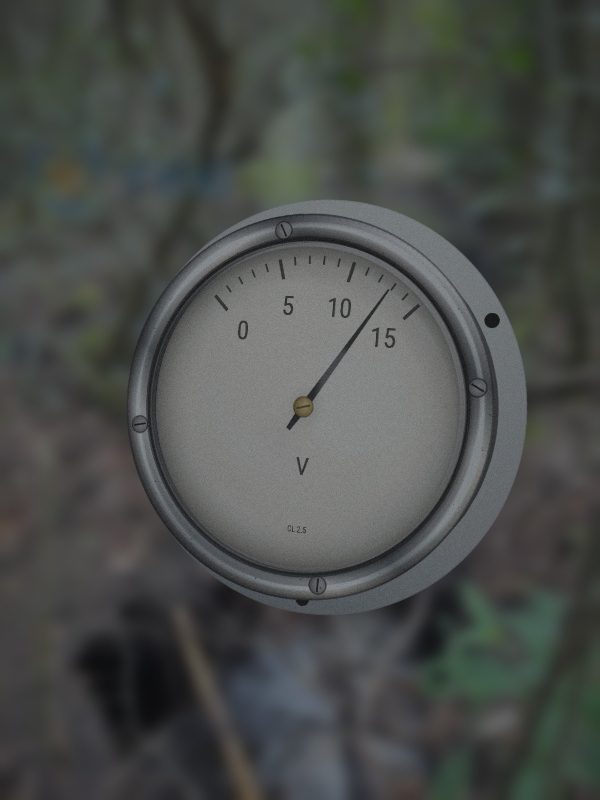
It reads 13 V
